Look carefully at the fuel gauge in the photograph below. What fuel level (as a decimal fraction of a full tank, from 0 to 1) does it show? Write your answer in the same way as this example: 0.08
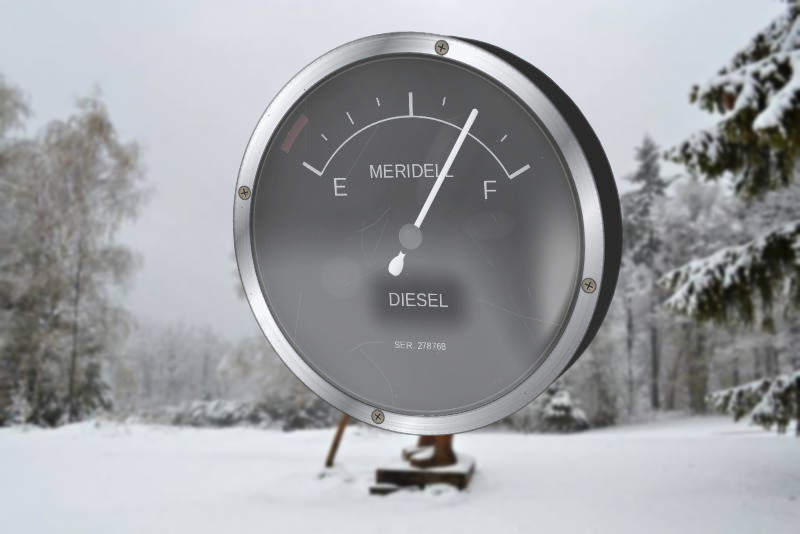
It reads 0.75
